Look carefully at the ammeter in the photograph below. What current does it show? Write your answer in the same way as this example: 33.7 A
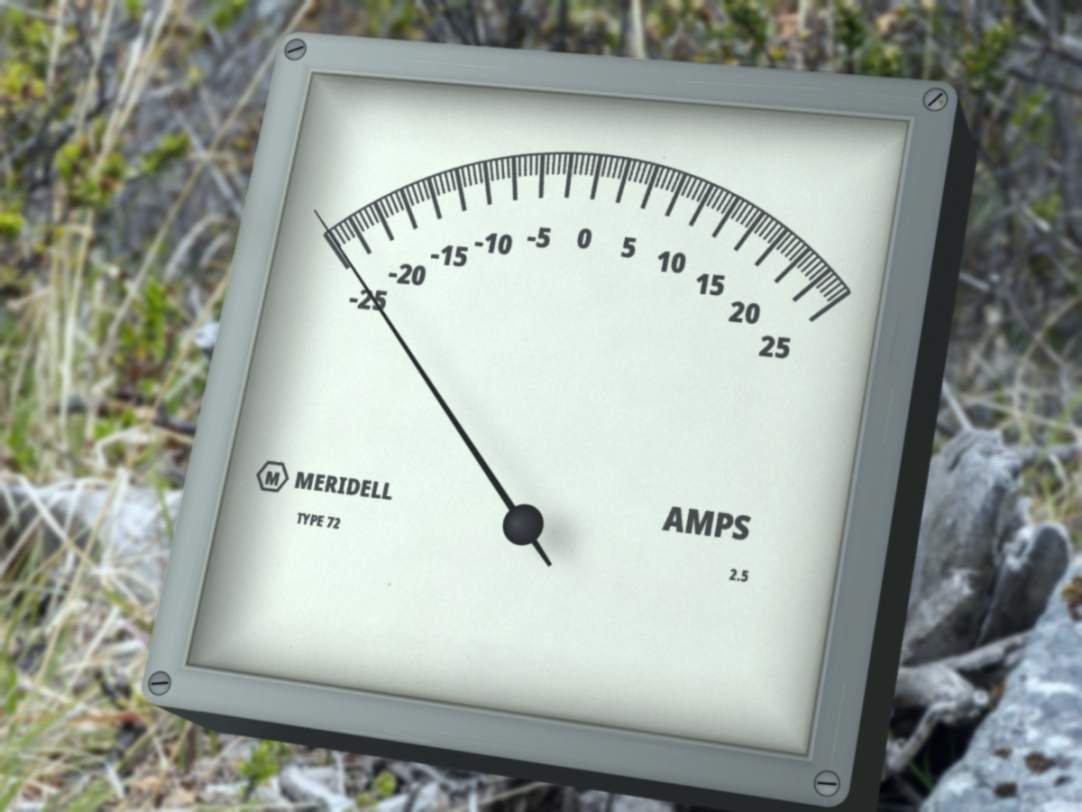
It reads -24.5 A
